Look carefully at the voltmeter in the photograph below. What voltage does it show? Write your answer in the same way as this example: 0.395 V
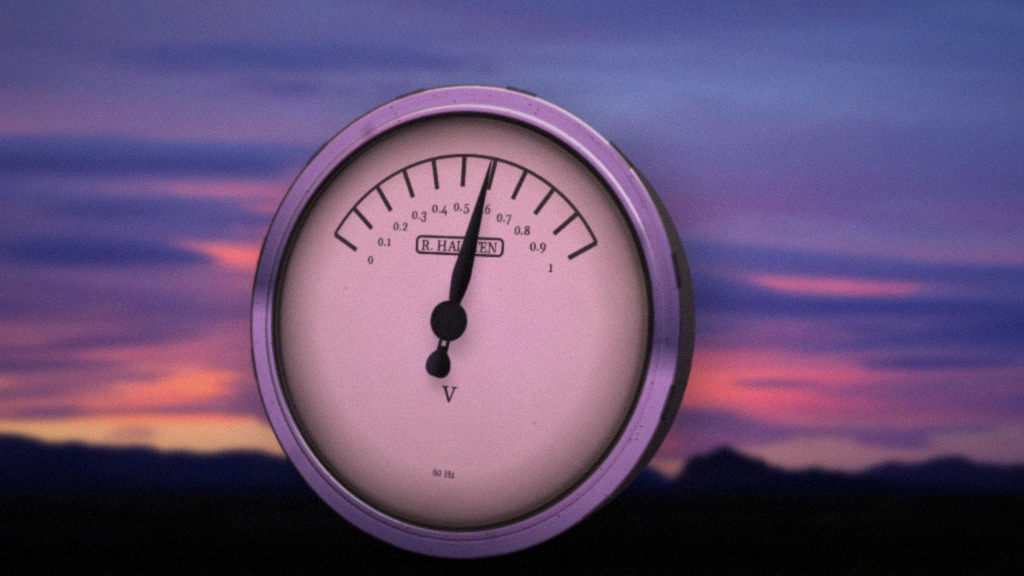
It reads 0.6 V
